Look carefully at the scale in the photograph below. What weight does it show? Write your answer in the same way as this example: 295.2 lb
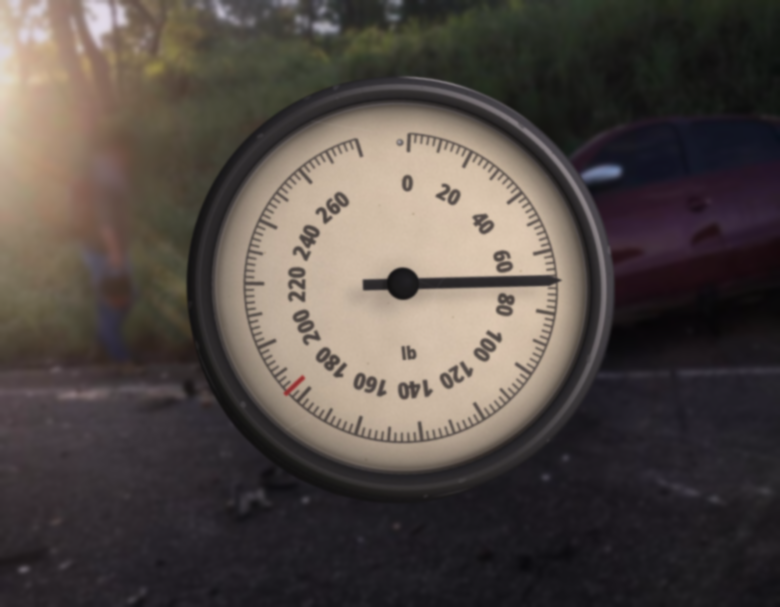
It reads 70 lb
